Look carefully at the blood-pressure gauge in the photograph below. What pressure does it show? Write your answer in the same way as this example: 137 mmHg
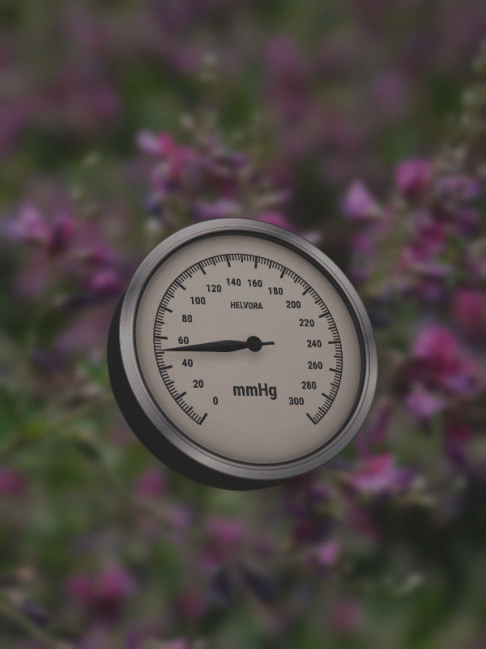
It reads 50 mmHg
